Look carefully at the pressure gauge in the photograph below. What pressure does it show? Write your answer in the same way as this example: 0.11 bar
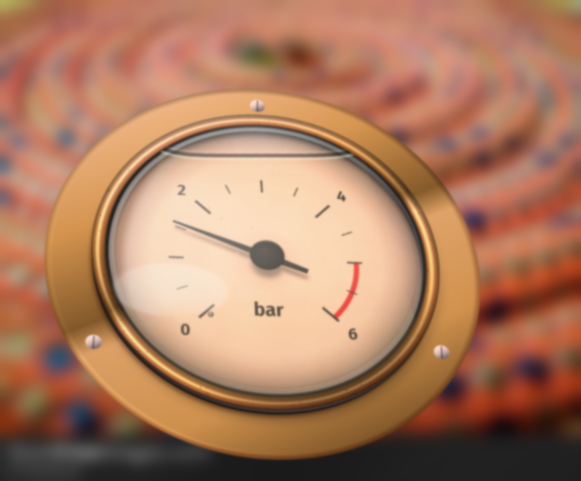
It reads 1.5 bar
